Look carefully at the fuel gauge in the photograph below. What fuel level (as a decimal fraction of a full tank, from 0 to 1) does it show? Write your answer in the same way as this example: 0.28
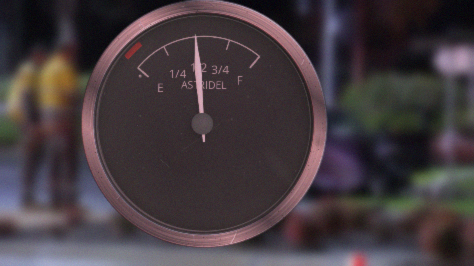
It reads 0.5
